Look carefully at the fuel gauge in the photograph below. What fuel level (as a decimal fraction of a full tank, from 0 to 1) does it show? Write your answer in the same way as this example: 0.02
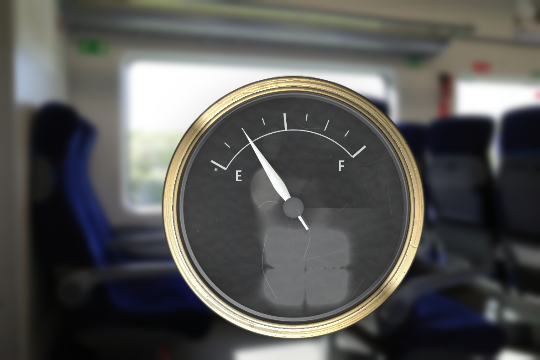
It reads 0.25
